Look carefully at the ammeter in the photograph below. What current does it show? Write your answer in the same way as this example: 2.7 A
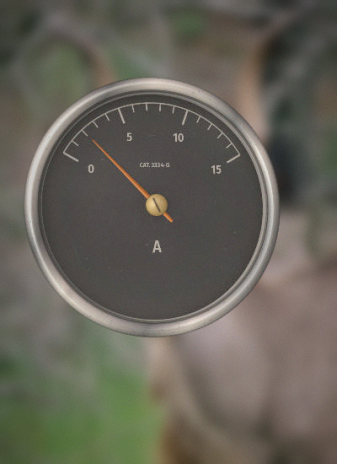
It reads 2 A
